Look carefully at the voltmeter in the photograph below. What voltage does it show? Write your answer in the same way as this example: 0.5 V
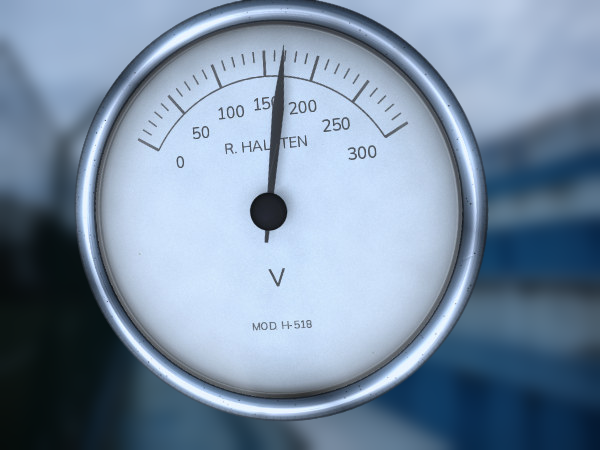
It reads 170 V
